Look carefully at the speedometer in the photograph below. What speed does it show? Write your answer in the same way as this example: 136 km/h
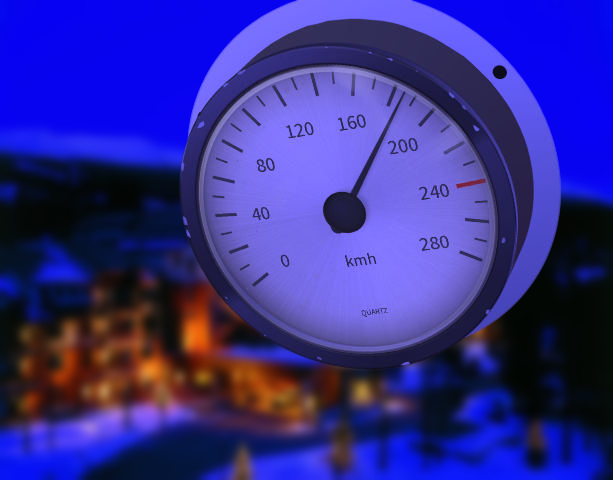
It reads 185 km/h
